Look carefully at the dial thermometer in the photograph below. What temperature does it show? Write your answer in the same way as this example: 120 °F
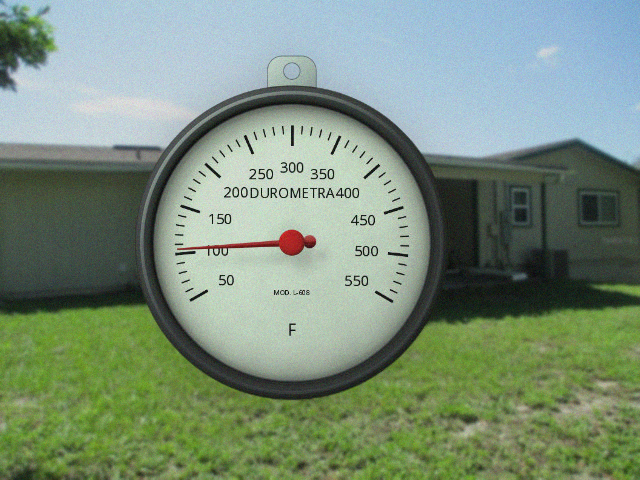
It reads 105 °F
